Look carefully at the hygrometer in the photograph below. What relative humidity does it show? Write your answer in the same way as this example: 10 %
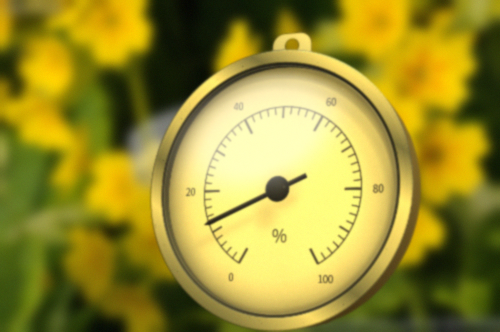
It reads 12 %
